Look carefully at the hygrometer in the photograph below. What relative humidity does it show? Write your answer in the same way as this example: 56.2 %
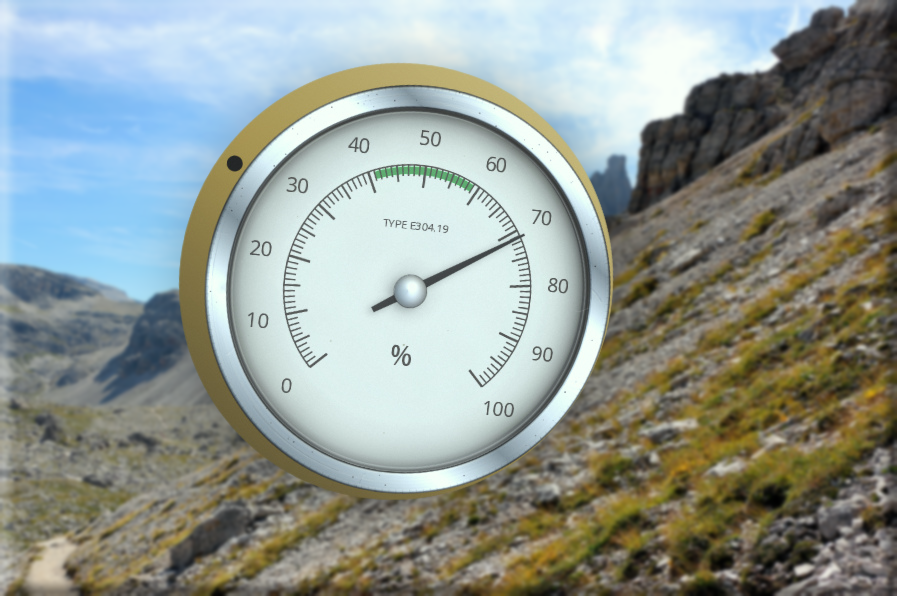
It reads 71 %
